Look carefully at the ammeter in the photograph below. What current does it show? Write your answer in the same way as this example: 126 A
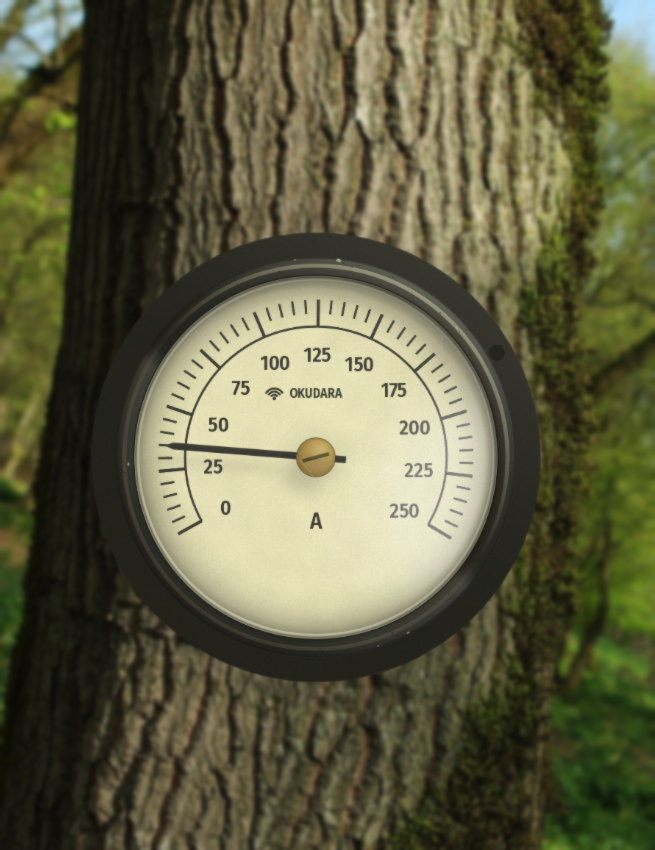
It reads 35 A
